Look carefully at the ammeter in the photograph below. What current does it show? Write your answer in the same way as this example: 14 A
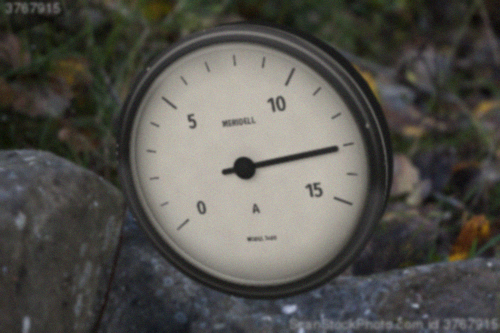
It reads 13 A
